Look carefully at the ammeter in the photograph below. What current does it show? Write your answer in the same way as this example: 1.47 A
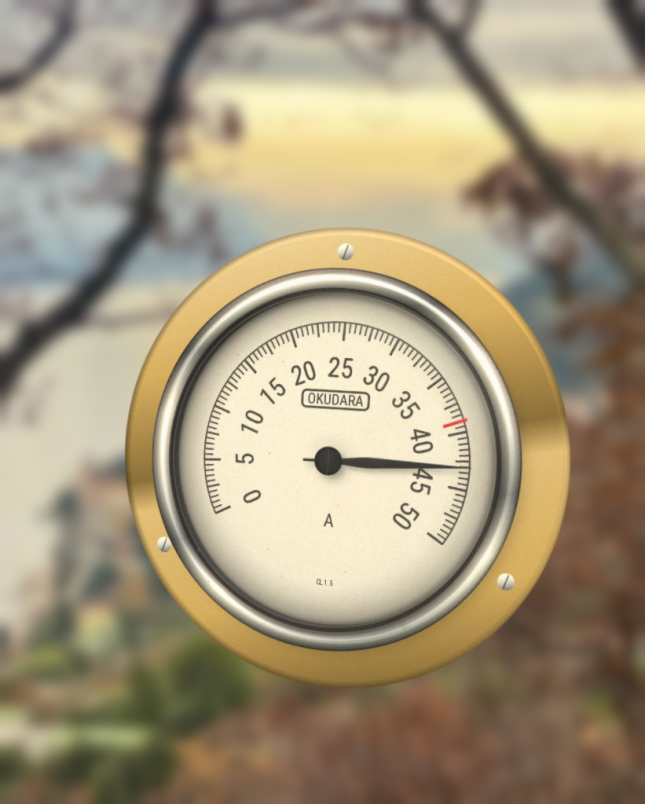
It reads 43 A
